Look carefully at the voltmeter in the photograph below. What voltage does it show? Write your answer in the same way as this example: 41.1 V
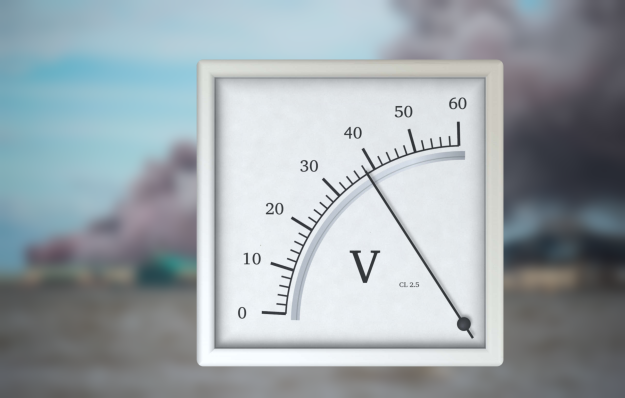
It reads 38 V
